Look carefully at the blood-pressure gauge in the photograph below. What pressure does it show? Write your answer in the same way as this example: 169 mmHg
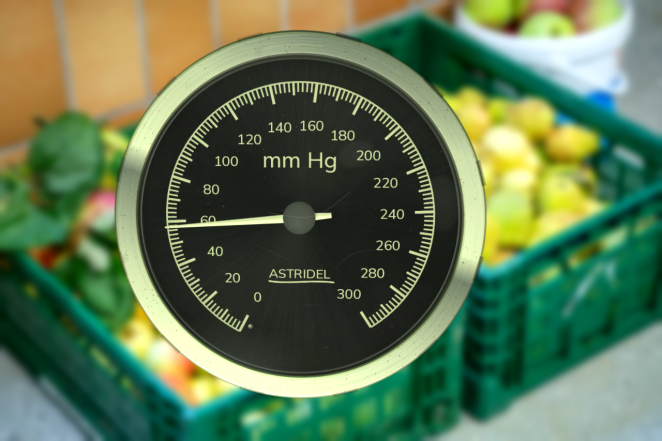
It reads 58 mmHg
